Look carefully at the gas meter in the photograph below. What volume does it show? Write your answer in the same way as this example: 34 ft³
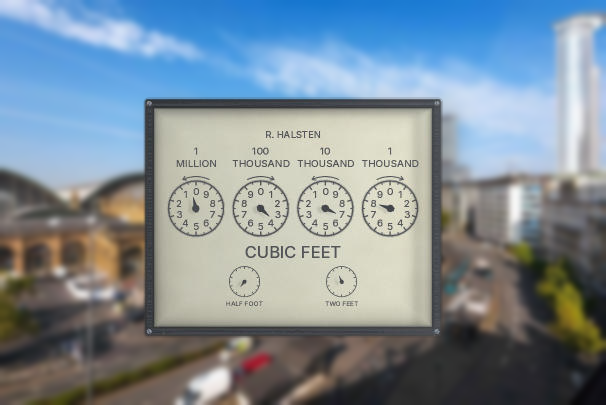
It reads 36800 ft³
